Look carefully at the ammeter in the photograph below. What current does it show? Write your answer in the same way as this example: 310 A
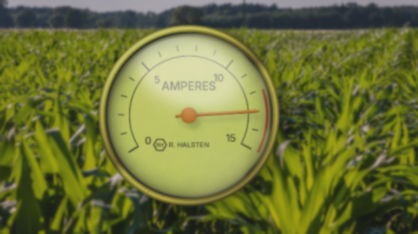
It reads 13 A
